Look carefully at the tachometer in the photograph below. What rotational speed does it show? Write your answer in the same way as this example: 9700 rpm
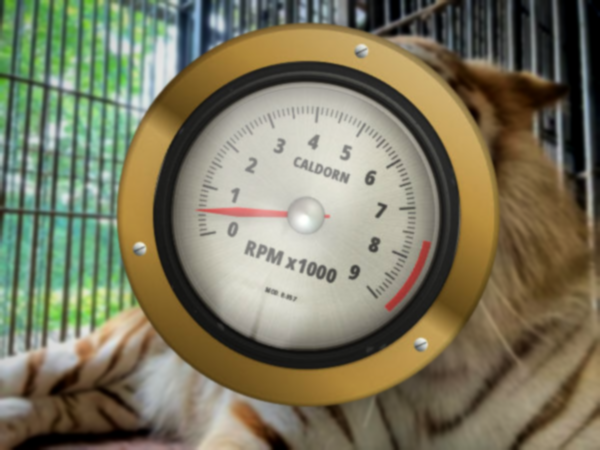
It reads 500 rpm
